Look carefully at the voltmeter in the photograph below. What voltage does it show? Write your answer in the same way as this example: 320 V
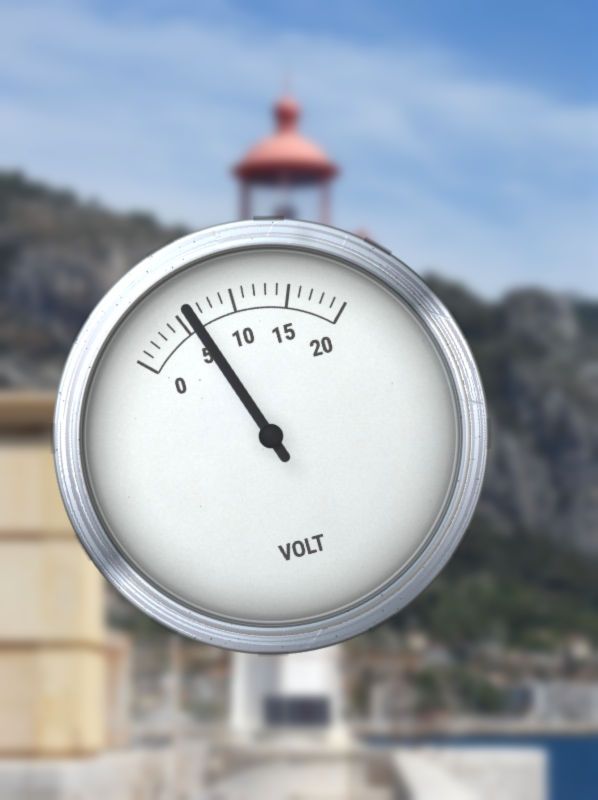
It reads 6 V
